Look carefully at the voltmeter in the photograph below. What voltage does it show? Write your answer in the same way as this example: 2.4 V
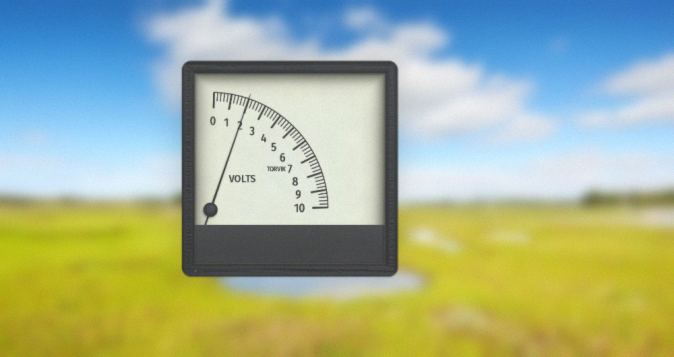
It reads 2 V
